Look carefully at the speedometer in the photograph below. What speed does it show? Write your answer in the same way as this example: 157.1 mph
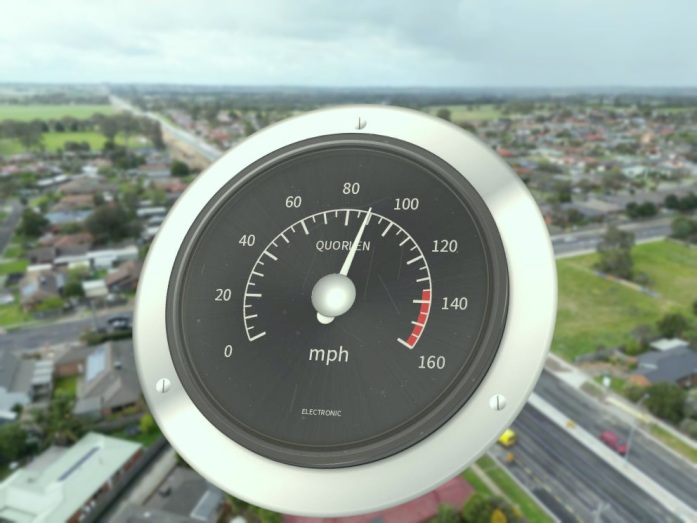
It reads 90 mph
